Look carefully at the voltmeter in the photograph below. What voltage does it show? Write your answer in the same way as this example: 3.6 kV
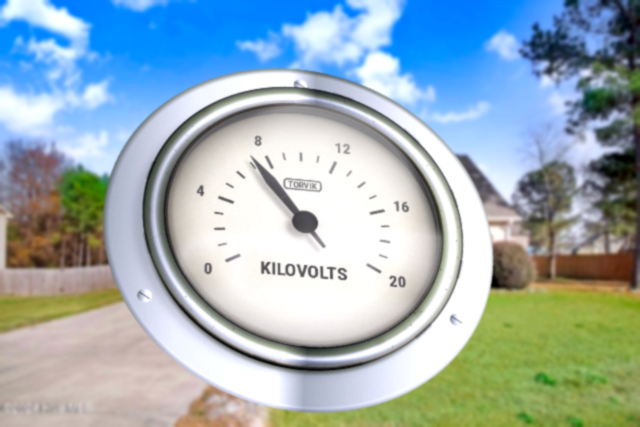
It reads 7 kV
